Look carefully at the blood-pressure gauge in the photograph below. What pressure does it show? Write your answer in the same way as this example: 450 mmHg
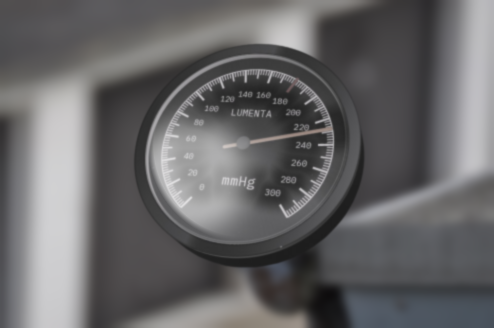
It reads 230 mmHg
